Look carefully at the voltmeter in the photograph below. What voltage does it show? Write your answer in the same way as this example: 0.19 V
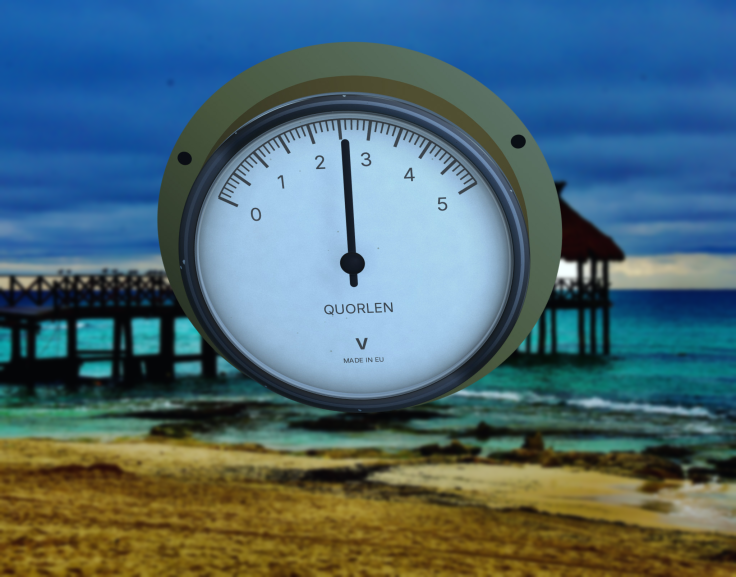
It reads 2.6 V
